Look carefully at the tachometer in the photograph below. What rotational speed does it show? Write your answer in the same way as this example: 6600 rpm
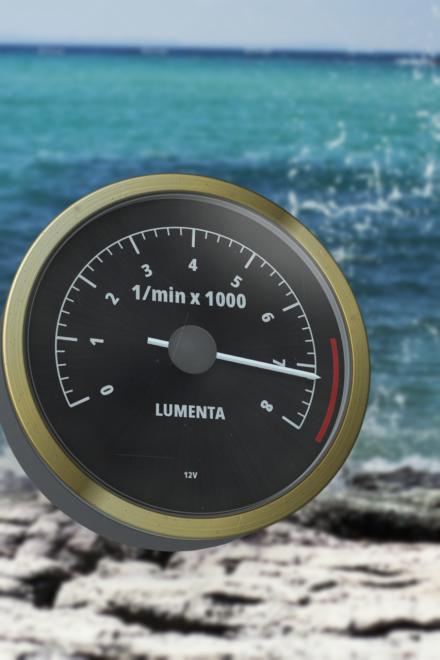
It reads 7200 rpm
